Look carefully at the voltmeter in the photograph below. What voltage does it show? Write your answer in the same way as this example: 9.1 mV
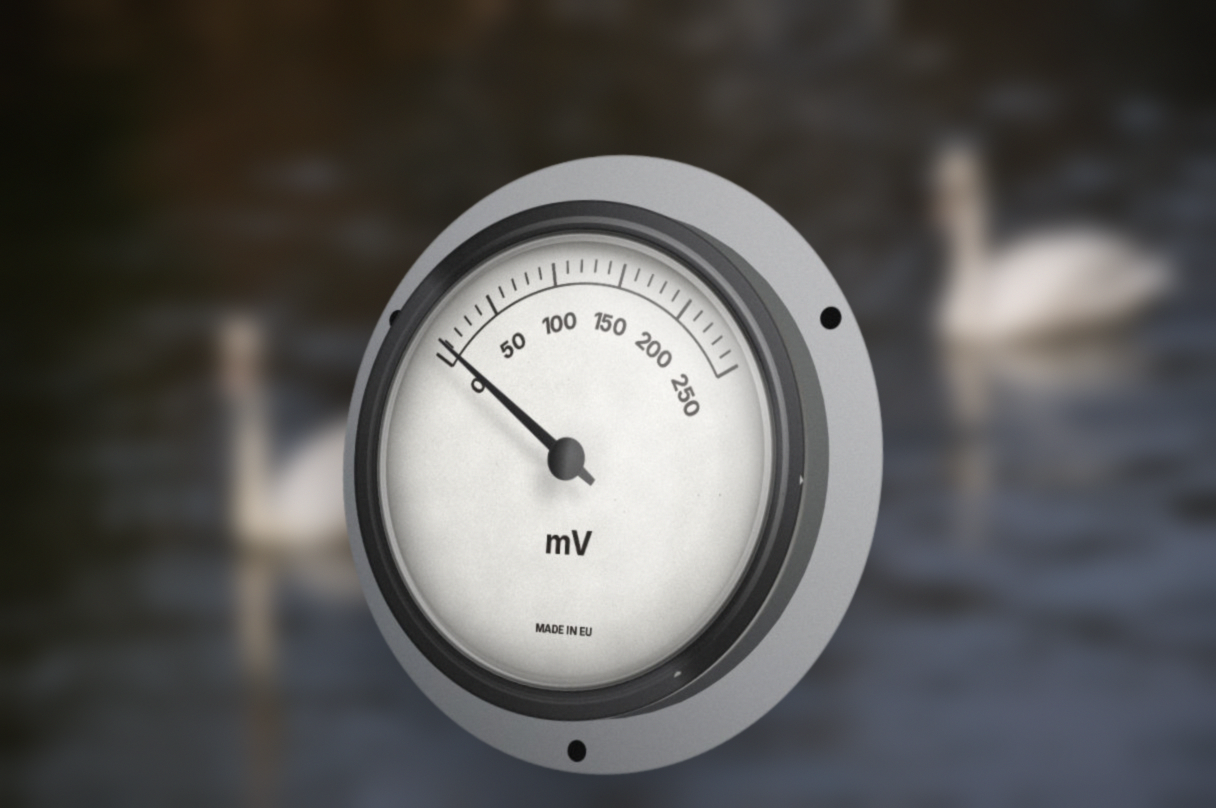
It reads 10 mV
